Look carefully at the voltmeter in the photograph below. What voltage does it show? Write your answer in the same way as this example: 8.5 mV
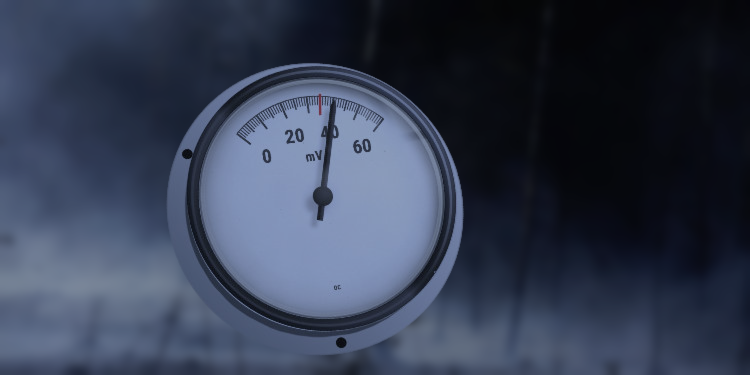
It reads 40 mV
